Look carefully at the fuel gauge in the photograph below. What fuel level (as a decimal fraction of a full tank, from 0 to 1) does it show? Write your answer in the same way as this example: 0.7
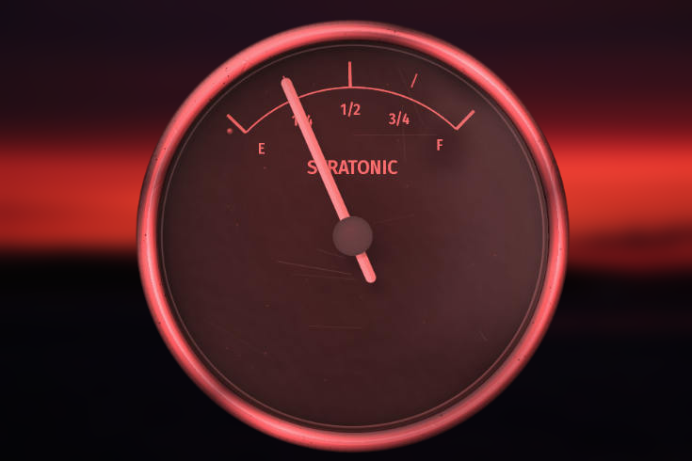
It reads 0.25
